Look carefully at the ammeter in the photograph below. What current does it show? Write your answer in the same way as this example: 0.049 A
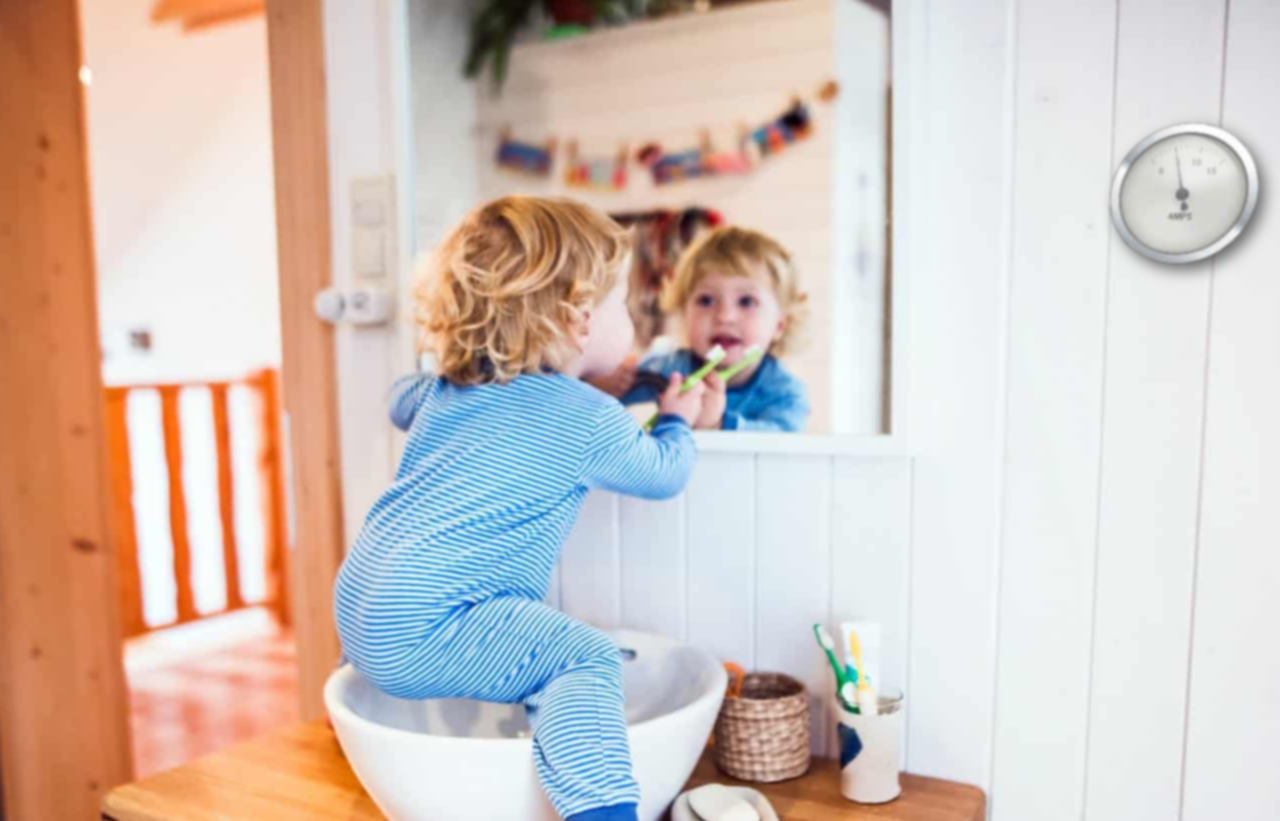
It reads 5 A
